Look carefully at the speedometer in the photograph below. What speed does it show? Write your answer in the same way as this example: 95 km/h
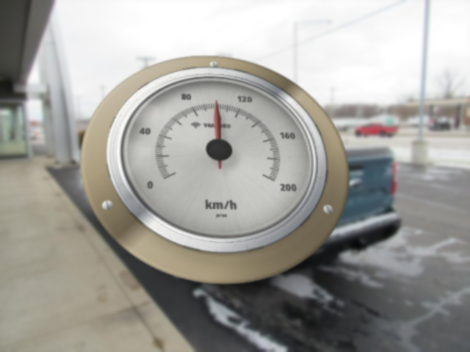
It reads 100 km/h
